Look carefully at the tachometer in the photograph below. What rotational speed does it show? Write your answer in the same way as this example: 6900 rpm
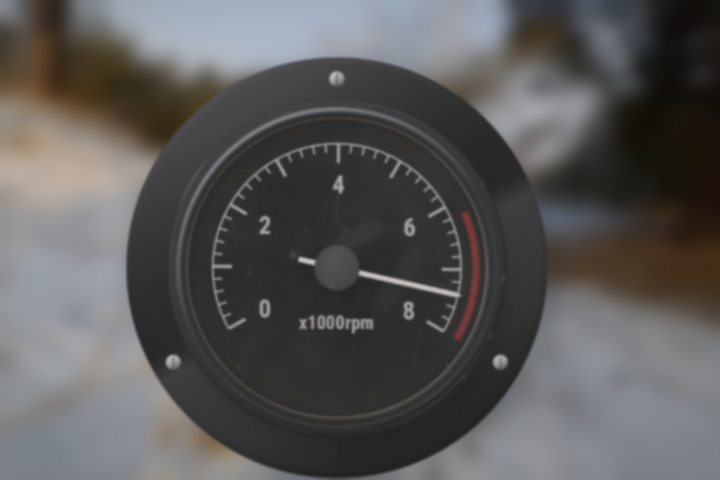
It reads 7400 rpm
